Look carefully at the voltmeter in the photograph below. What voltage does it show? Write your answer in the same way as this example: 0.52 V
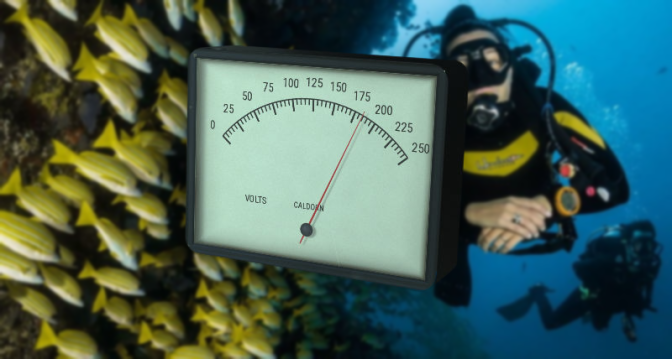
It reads 185 V
